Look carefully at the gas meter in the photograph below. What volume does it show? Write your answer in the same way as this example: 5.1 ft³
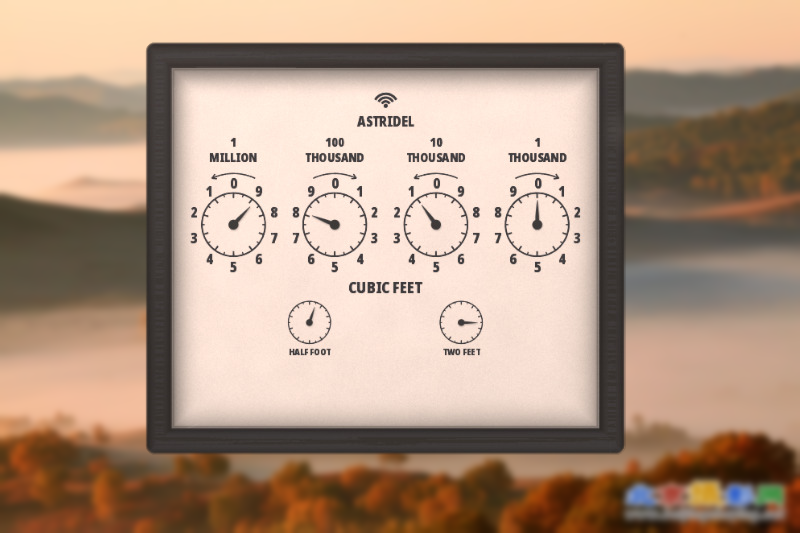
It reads 881000 ft³
